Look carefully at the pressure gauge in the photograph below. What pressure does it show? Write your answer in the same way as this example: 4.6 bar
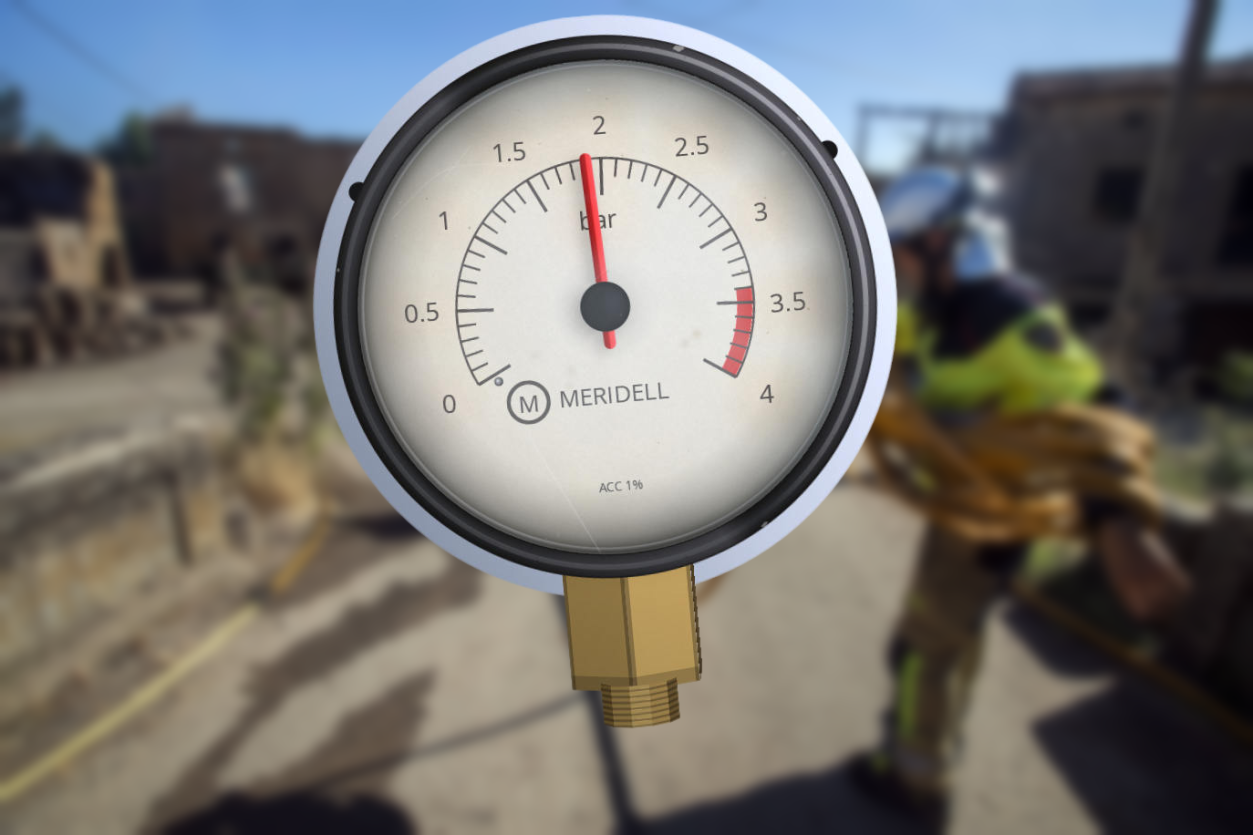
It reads 1.9 bar
